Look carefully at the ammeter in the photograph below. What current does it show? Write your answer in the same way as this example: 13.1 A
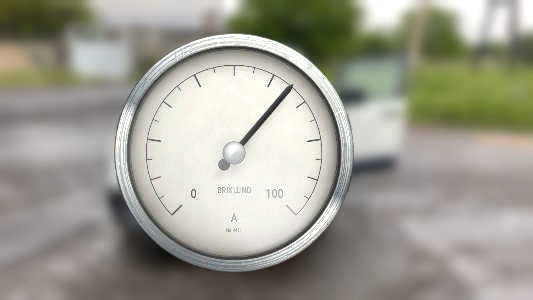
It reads 65 A
